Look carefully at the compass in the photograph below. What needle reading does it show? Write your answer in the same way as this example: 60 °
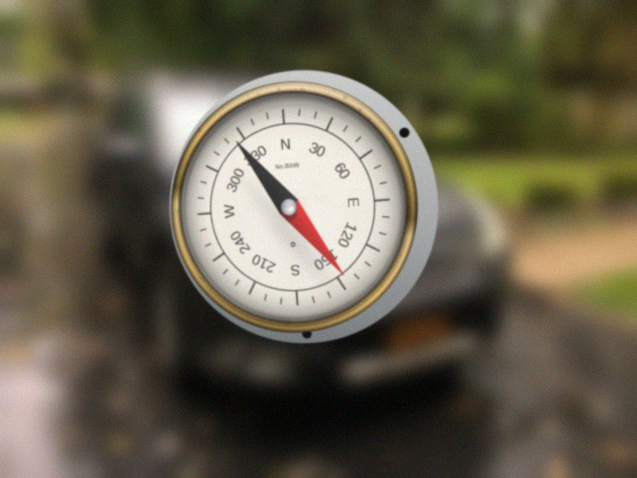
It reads 145 °
